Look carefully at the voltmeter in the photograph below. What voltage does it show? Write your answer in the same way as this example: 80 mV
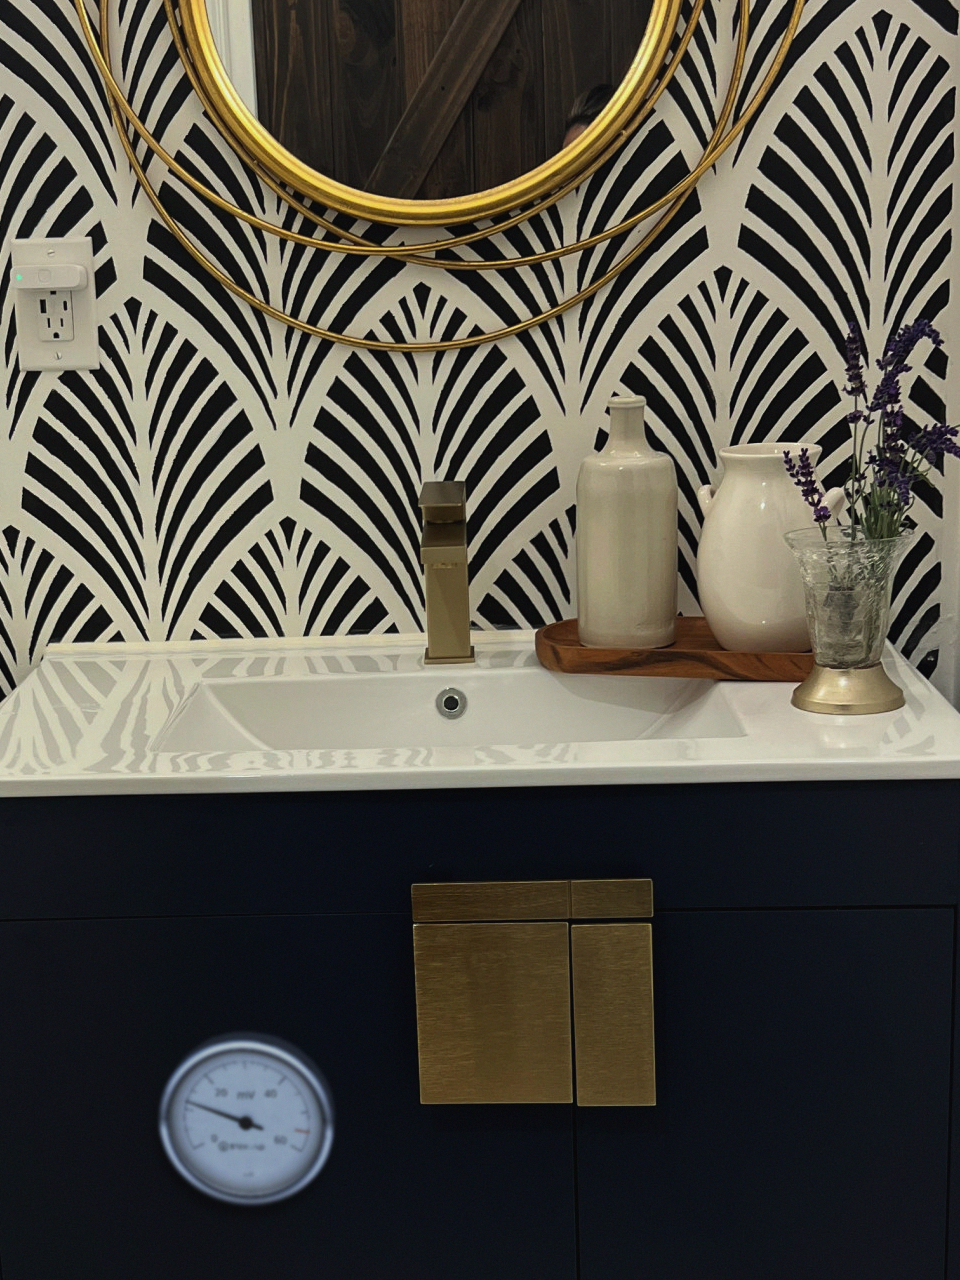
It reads 12.5 mV
